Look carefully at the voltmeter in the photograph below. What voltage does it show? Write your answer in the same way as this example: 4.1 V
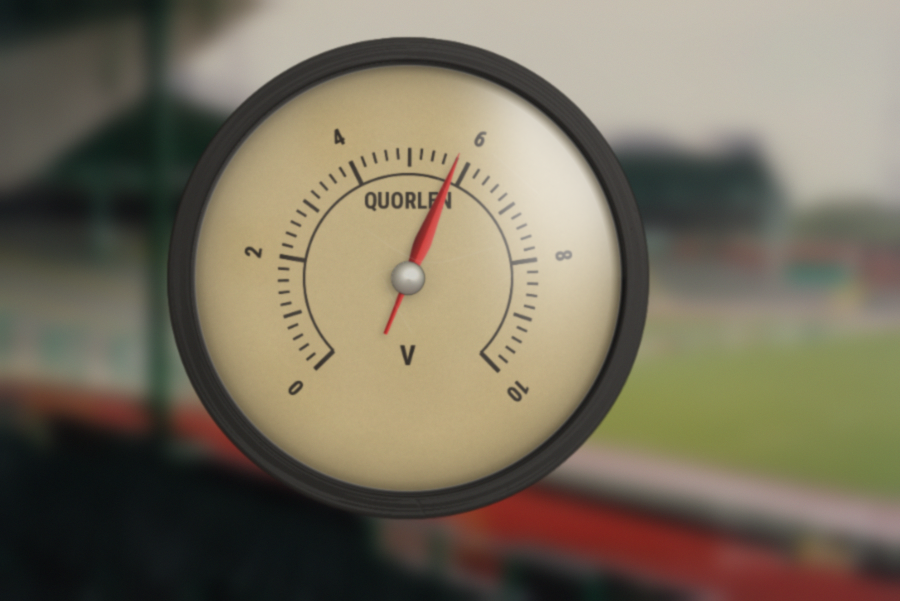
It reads 5.8 V
